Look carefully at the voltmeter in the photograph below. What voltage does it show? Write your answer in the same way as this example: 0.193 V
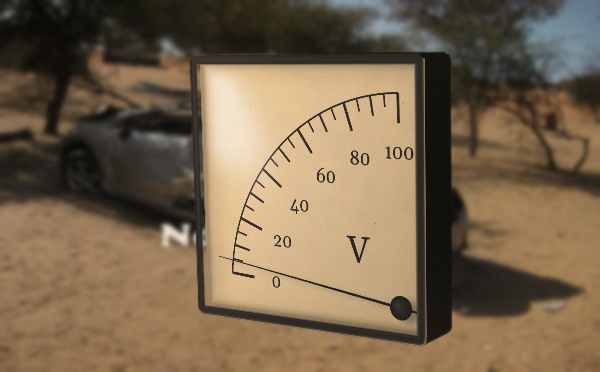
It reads 5 V
